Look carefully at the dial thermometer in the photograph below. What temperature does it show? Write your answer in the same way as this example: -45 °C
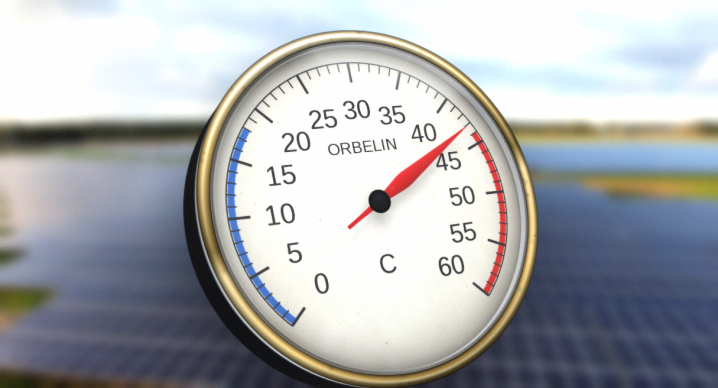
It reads 43 °C
